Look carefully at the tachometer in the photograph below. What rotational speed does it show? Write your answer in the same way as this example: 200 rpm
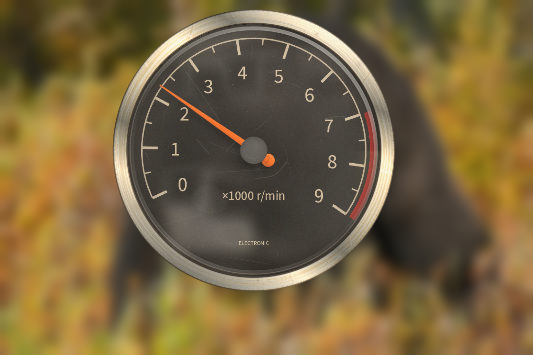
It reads 2250 rpm
